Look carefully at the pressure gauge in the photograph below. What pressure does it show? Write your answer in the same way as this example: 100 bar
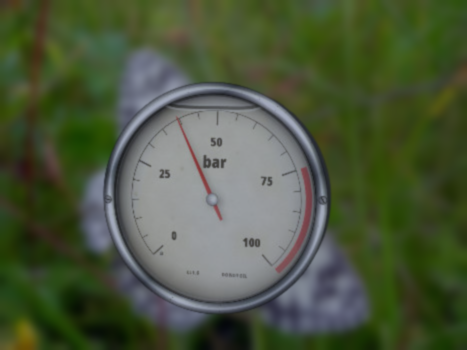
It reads 40 bar
